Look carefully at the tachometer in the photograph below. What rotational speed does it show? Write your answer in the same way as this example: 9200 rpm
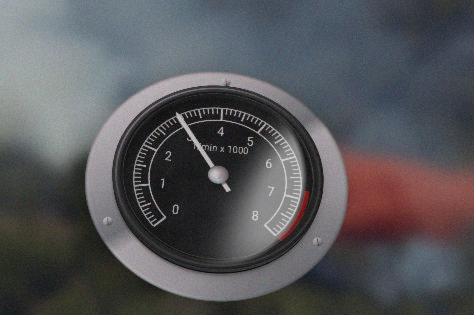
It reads 3000 rpm
